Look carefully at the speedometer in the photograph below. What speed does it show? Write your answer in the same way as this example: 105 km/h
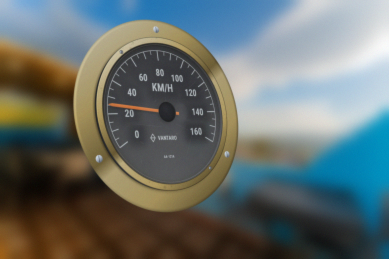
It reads 25 km/h
